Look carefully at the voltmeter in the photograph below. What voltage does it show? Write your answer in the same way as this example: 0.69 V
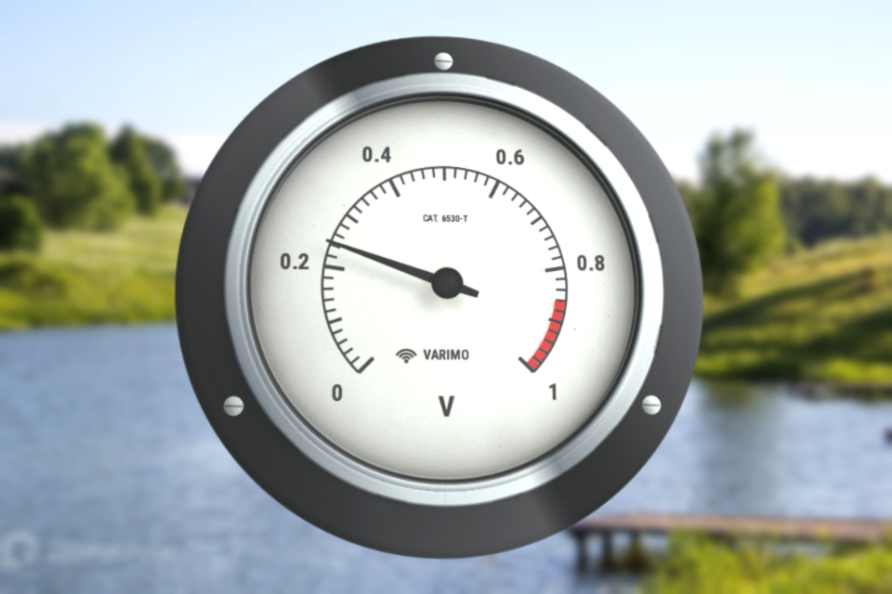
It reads 0.24 V
